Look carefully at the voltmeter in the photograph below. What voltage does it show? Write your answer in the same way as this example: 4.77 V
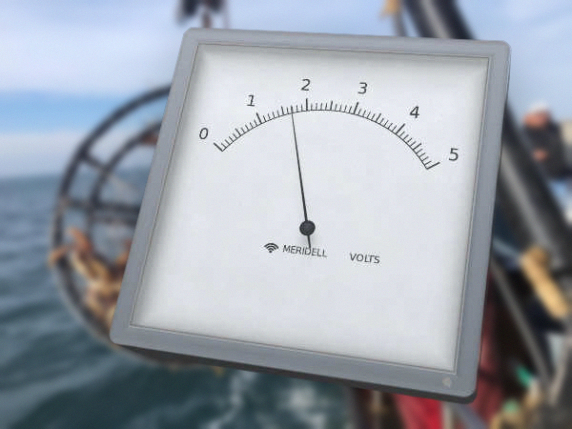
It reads 1.7 V
